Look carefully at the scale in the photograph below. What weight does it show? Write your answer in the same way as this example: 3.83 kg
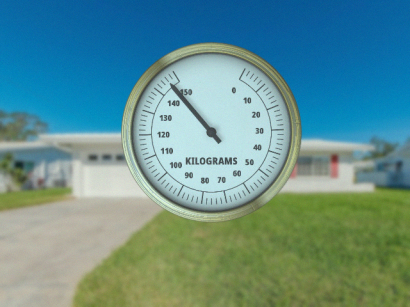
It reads 146 kg
